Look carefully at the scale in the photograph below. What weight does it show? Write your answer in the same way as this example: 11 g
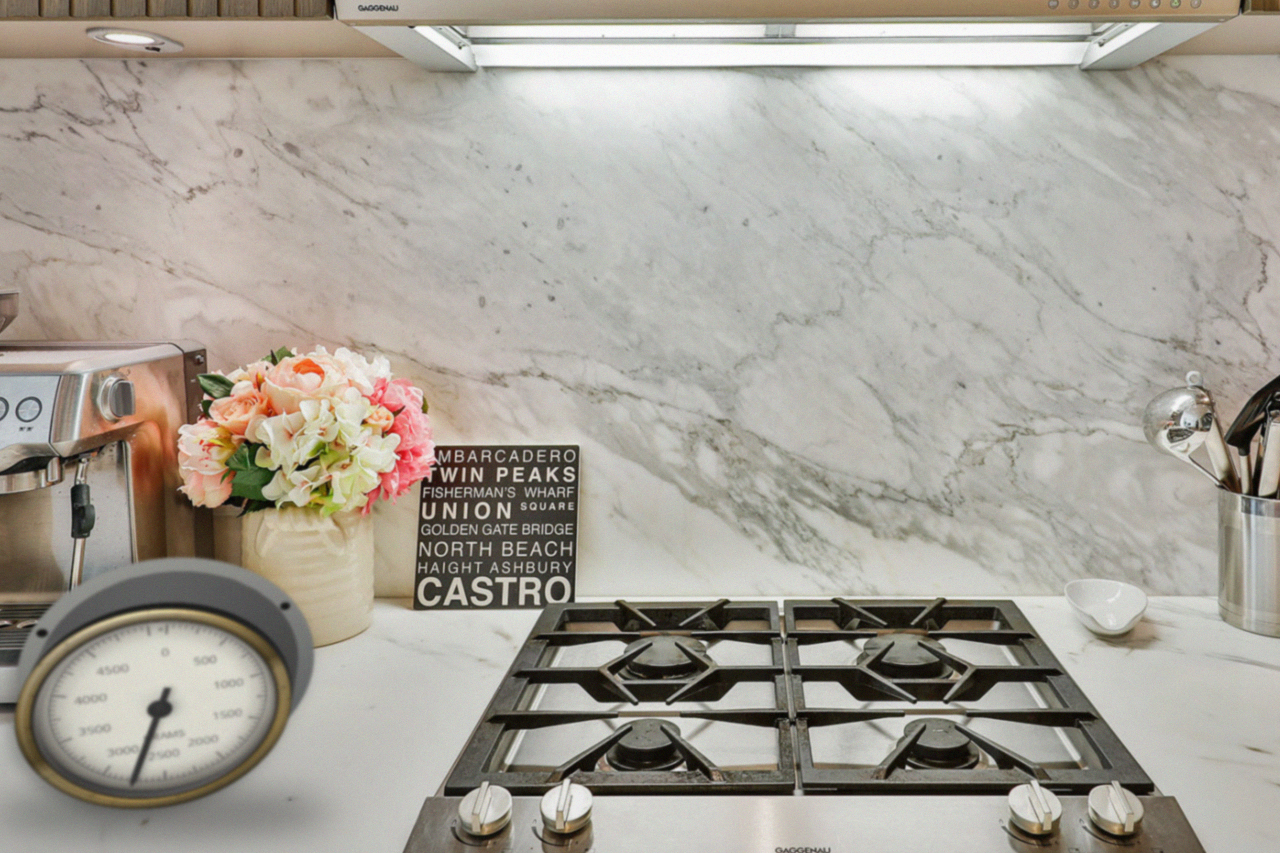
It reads 2750 g
